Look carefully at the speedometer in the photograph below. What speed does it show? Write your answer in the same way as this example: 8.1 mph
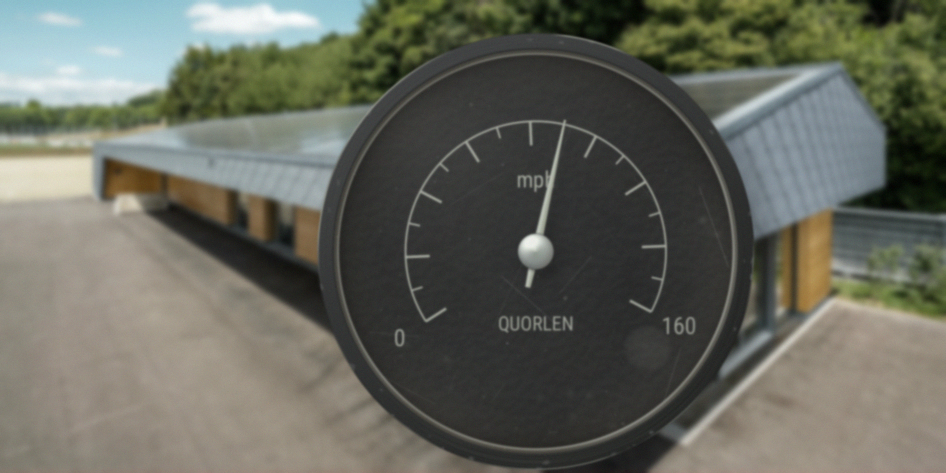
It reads 90 mph
